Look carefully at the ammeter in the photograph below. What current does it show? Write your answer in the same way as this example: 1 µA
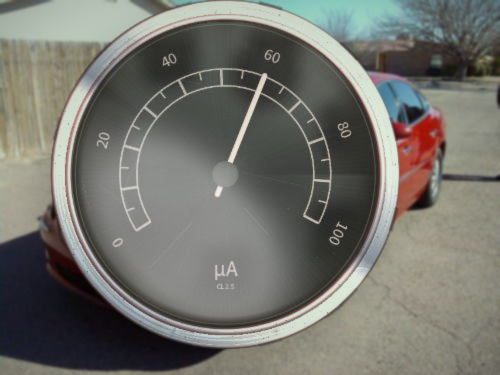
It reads 60 µA
